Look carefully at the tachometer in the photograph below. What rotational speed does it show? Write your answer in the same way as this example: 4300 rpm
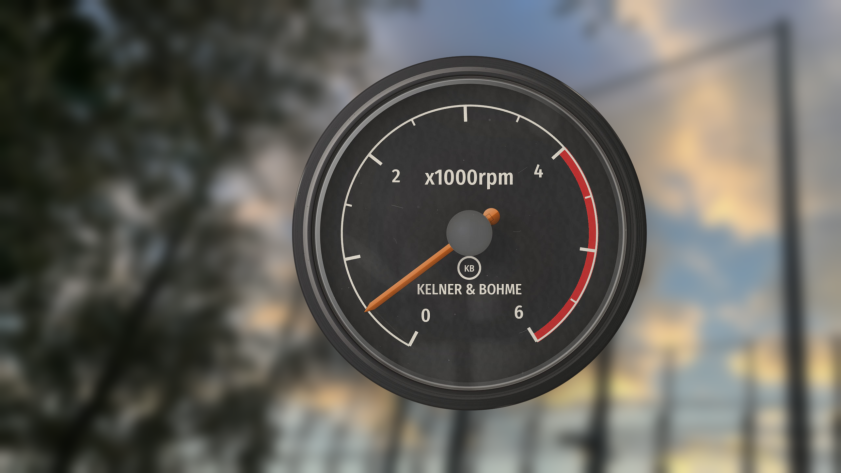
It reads 500 rpm
